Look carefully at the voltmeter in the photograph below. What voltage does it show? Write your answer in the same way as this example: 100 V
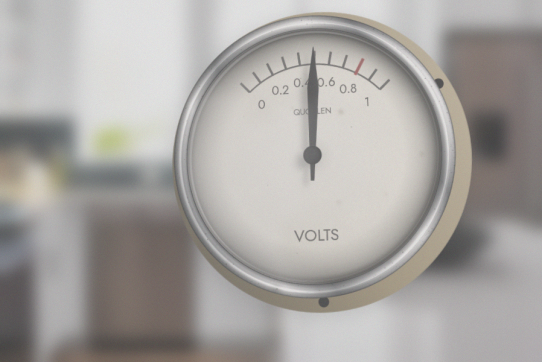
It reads 0.5 V
